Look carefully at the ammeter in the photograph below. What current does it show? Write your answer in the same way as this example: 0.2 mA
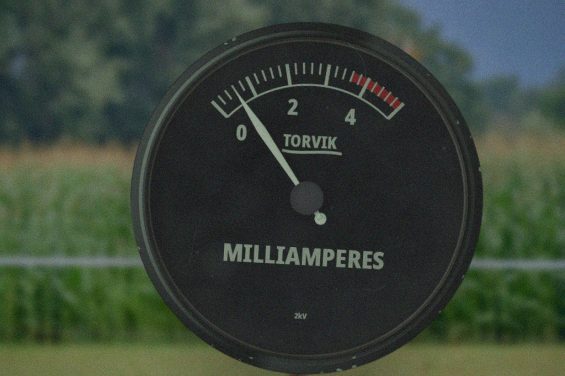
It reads 0.6 mA
